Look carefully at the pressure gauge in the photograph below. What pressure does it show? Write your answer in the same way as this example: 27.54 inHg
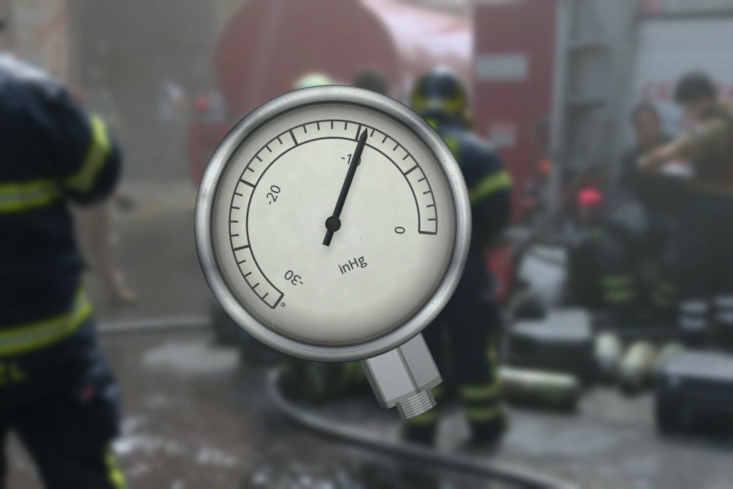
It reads -9.5 inHg
